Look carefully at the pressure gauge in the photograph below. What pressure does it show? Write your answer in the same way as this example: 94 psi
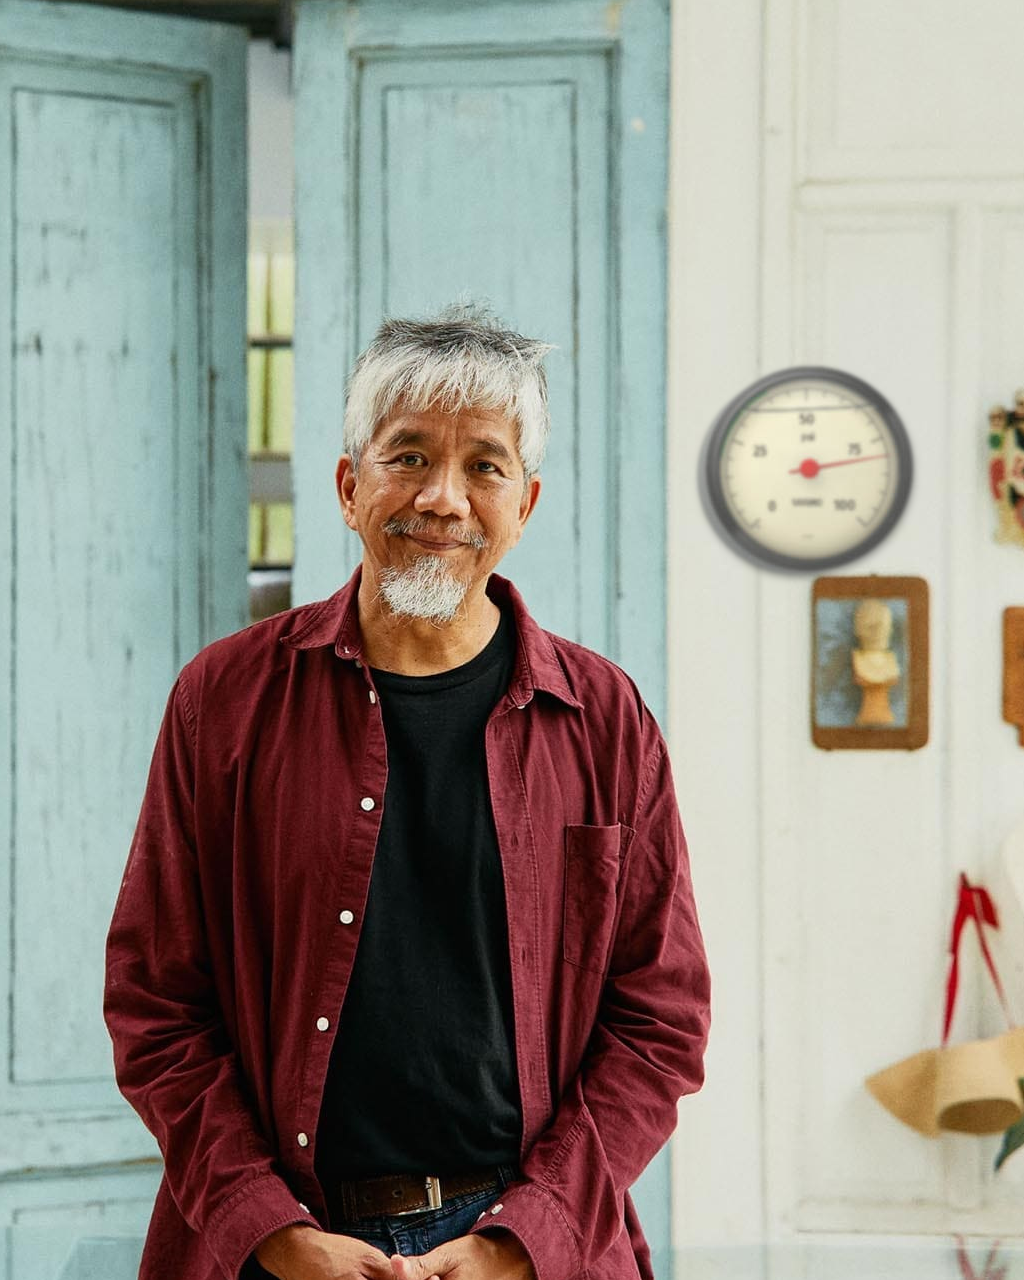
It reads 80 psi
